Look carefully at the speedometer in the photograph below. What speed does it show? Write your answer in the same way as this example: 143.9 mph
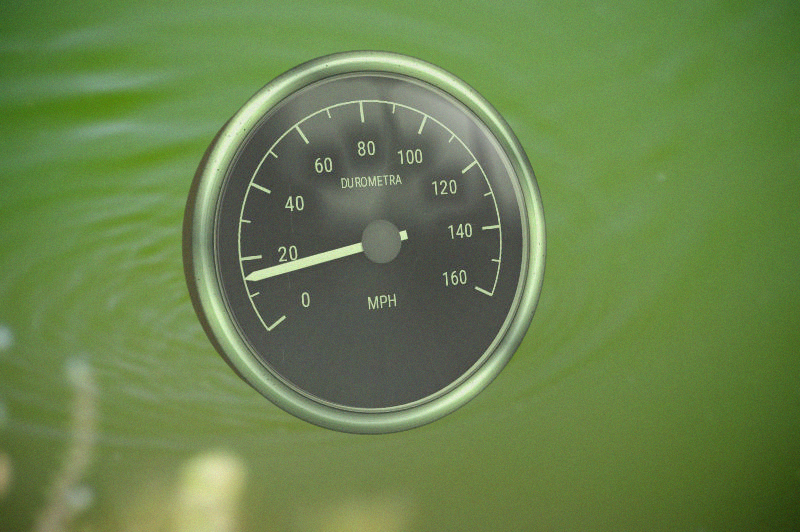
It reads 15 mph
